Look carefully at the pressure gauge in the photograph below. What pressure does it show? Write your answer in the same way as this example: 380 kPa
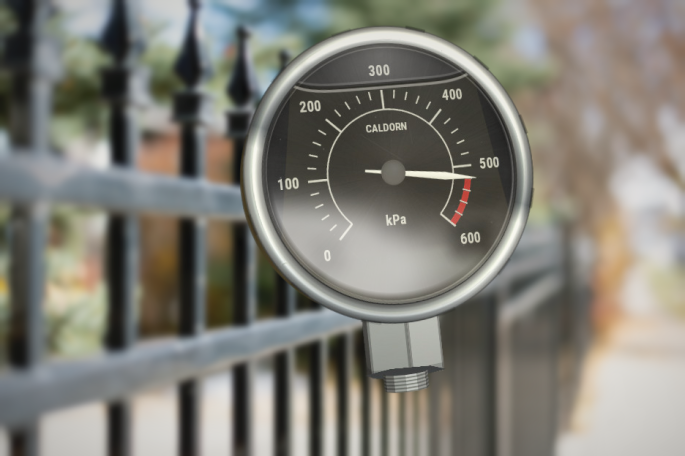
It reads 520 kPa
